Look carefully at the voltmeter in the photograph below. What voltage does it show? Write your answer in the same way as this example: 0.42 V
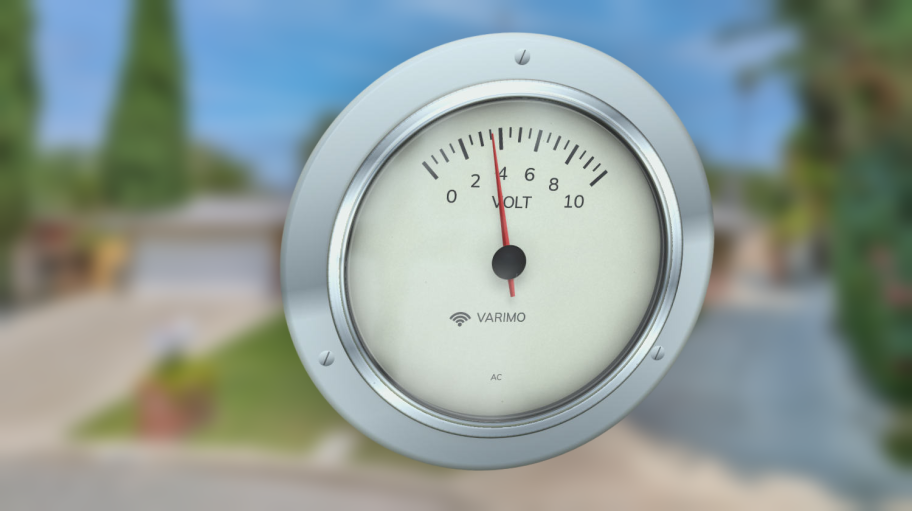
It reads 3.5 V
